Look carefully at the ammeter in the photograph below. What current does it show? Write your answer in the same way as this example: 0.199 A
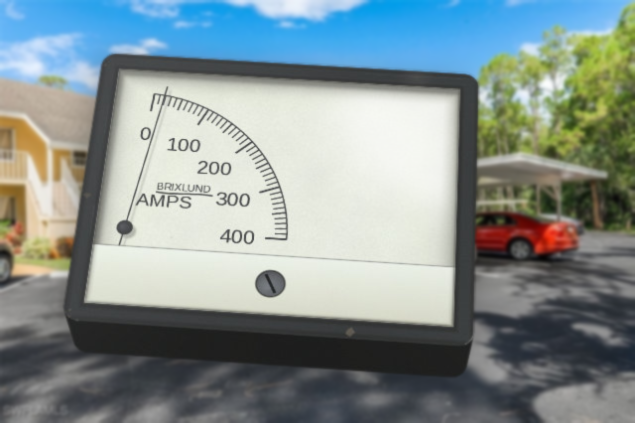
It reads 20 A
